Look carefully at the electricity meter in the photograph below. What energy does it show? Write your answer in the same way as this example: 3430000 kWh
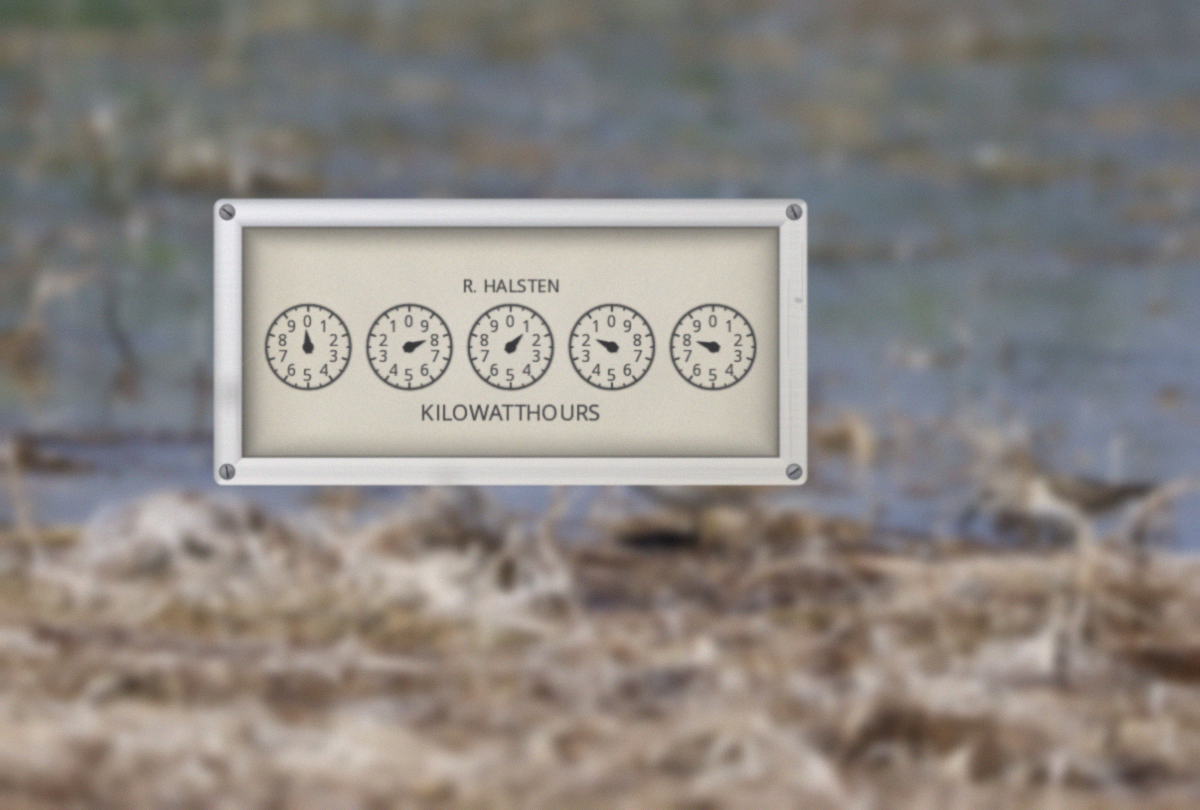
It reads 98118 kWh
